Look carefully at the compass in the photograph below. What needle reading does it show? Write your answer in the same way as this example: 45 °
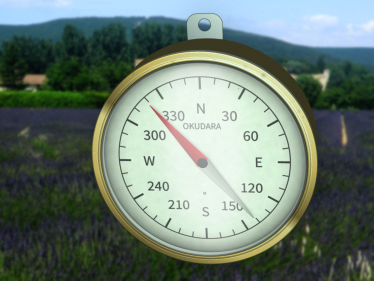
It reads 320 °
